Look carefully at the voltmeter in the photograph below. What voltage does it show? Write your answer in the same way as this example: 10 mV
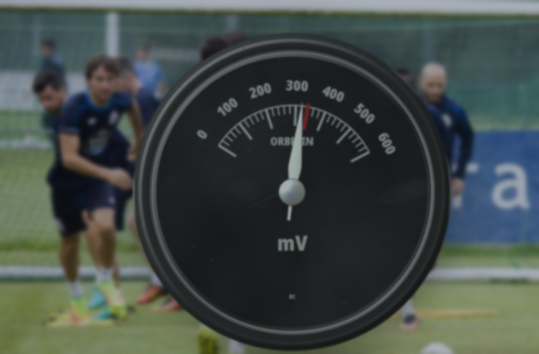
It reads 320 mV
